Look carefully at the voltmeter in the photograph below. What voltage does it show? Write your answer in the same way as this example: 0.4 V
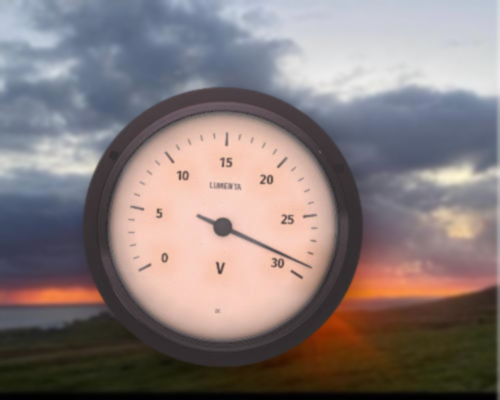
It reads 29 V
